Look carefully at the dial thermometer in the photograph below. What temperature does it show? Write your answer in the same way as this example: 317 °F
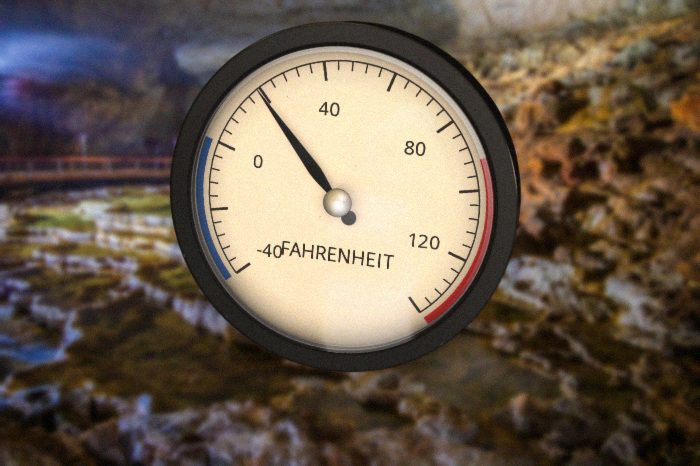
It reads 20 °F
